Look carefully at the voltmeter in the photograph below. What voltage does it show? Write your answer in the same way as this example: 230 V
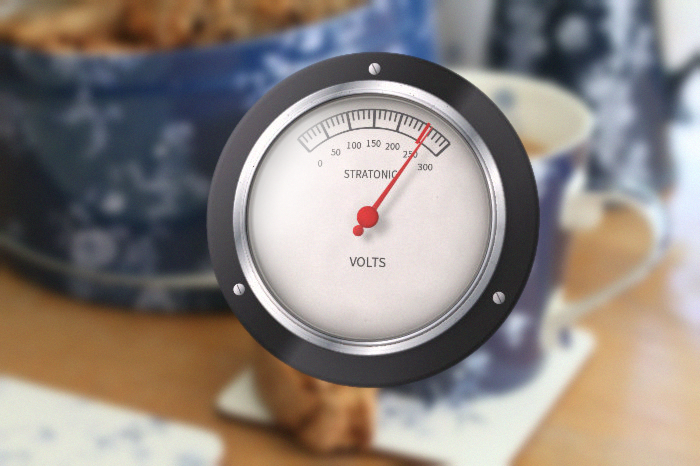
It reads 260 V
